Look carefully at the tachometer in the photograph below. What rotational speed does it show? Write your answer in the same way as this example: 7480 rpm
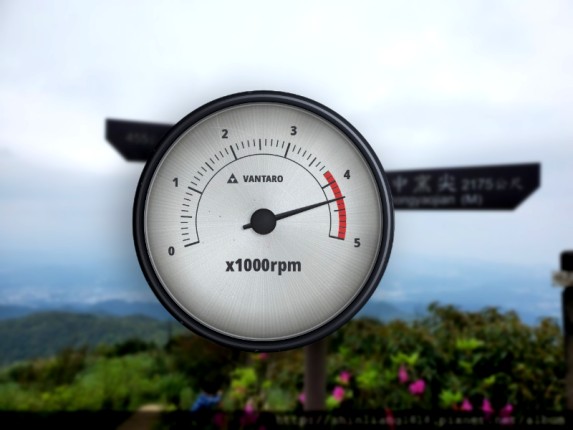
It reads 4300 rpm
